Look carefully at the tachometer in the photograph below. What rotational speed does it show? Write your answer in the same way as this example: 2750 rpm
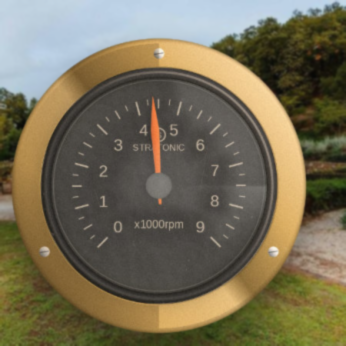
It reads 4375 rpm
